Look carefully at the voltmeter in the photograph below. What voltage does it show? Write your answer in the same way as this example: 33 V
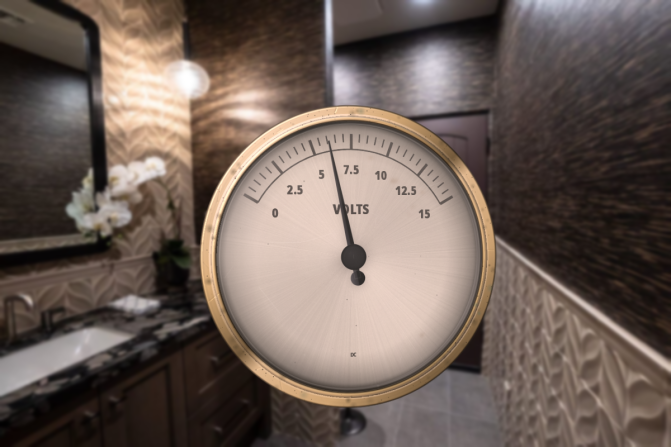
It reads 6 V
